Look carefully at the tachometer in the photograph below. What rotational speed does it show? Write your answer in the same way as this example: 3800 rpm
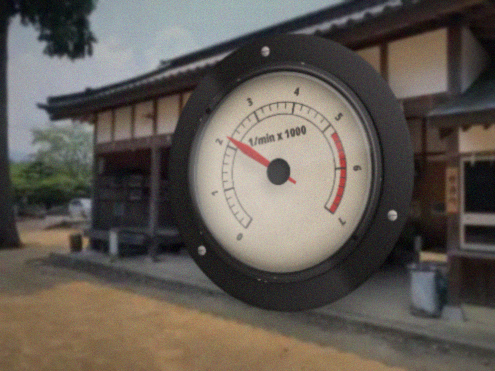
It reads 2200 rpm
